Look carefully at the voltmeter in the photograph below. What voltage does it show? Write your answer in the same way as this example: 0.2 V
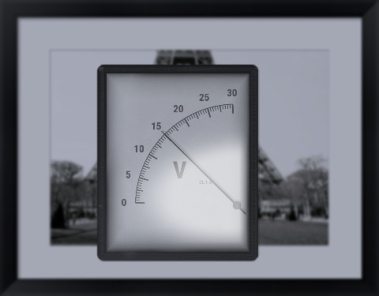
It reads 15 V
